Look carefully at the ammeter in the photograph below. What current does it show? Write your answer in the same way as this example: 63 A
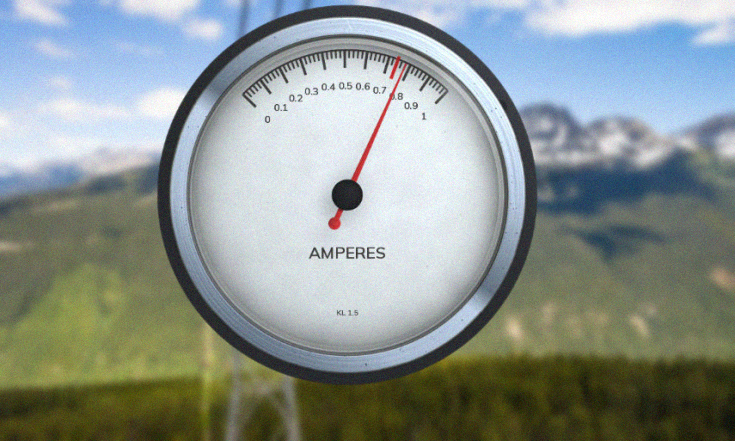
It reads 0.78 A
